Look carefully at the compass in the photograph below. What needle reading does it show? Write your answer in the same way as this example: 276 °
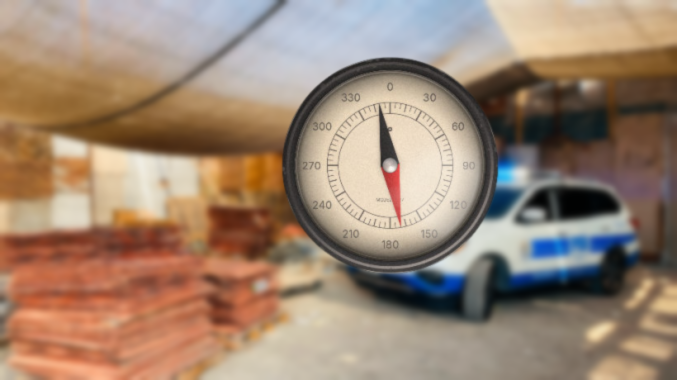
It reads 170 °
